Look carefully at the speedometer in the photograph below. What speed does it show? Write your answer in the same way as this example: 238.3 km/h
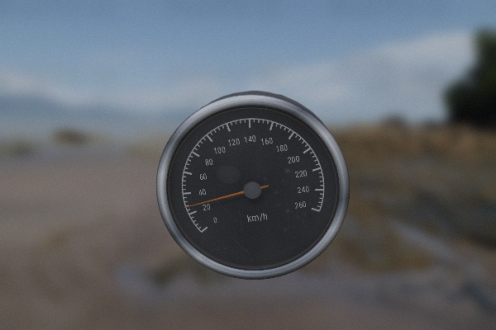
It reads 28 km/h
